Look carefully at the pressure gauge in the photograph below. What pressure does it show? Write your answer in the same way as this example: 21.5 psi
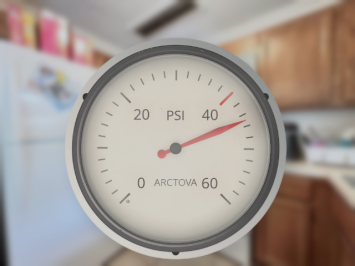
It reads 45 psi
